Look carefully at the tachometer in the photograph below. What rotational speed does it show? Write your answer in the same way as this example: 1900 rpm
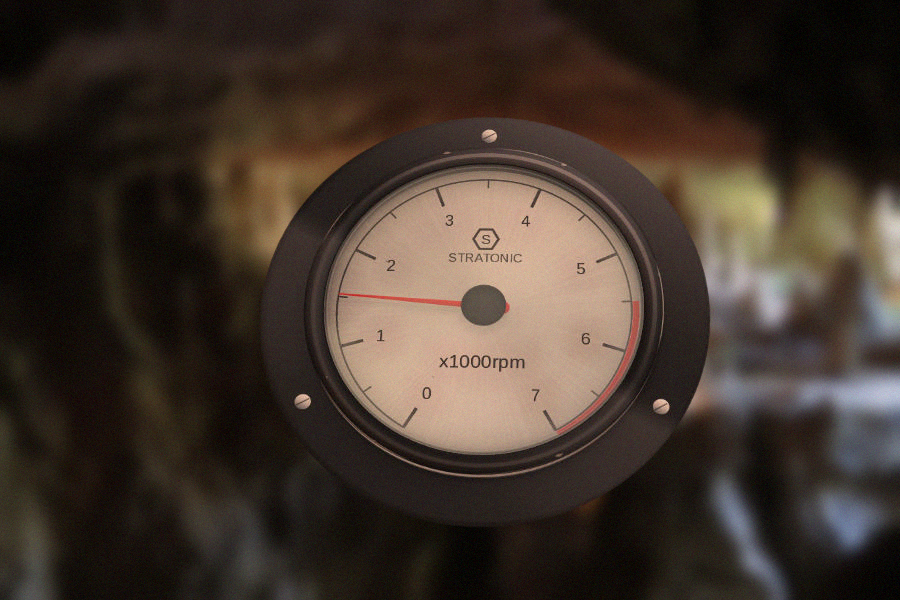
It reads 1500 rpm
